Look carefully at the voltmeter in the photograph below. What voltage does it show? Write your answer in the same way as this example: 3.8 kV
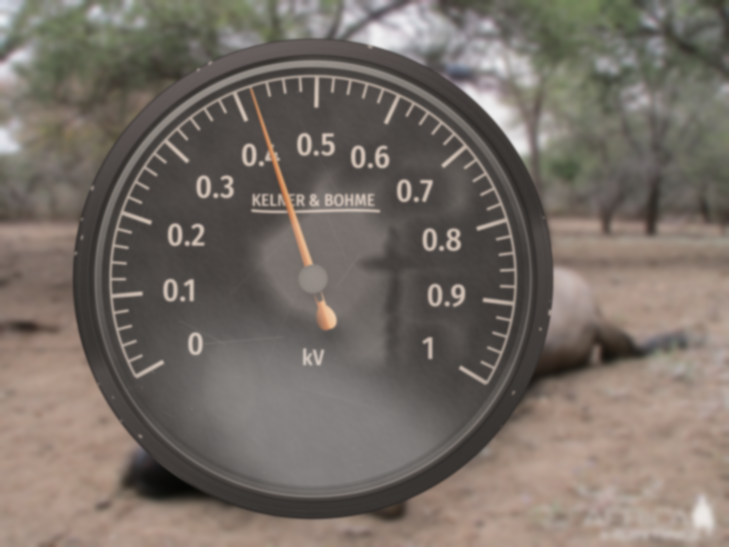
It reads 0.42 kV
